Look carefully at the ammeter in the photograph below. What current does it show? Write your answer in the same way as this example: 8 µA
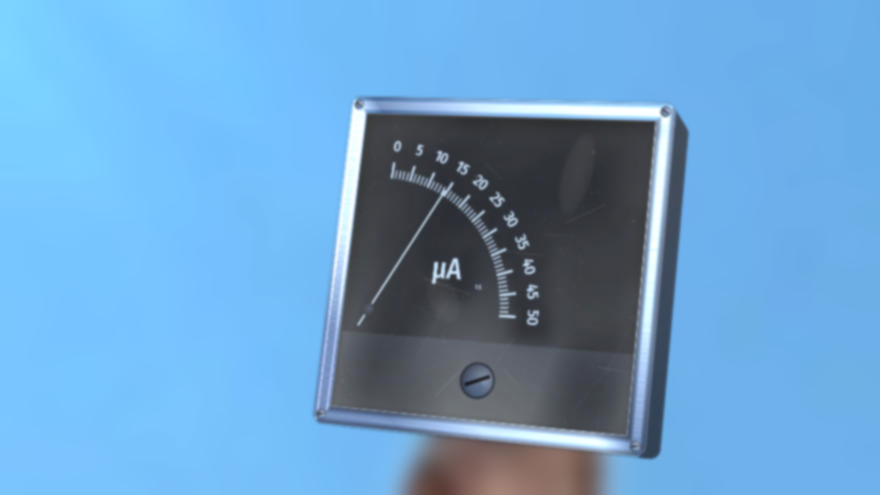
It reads 15 µA
